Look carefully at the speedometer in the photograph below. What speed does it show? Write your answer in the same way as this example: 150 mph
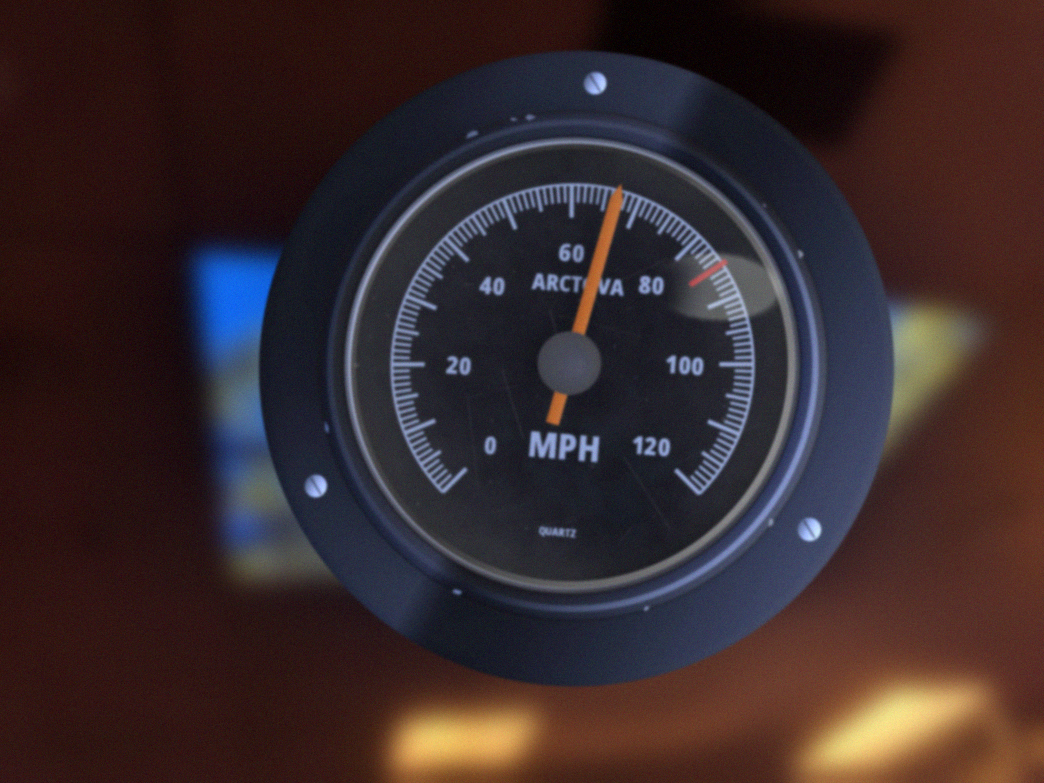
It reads 67 mph
